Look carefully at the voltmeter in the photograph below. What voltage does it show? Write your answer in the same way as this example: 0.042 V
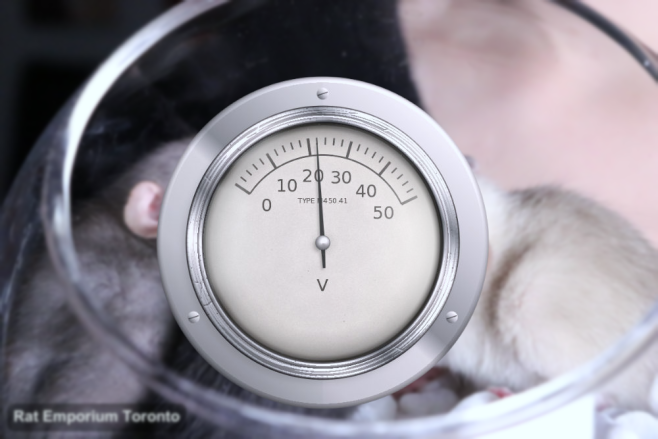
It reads 22 V
